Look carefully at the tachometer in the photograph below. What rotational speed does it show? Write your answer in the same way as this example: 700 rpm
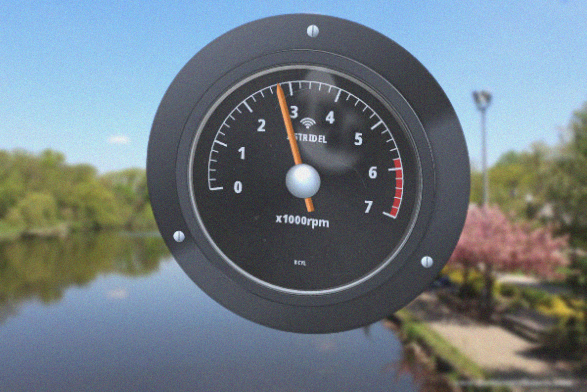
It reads 2800 rpm
